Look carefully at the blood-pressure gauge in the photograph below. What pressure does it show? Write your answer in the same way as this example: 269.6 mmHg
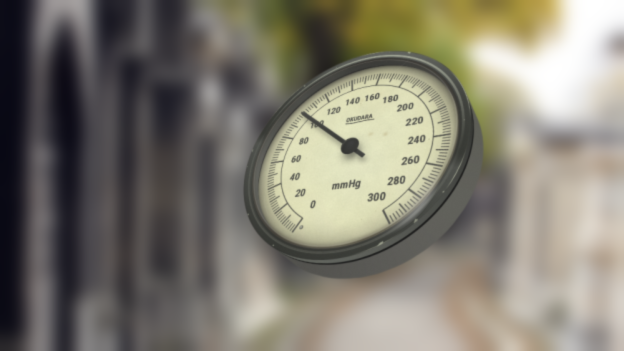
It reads 100 mmHg
